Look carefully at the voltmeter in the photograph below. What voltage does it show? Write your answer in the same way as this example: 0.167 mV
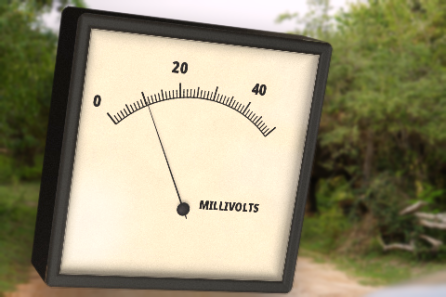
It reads 10 mV
